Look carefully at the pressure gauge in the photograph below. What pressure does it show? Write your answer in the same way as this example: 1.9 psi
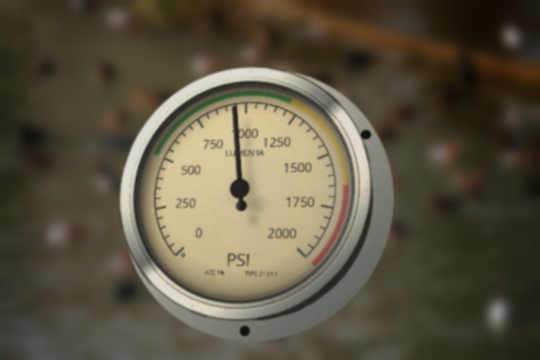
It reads 950 psi
